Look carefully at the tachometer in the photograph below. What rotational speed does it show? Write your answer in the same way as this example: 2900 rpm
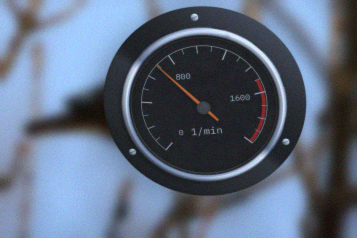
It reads 700 rpm
